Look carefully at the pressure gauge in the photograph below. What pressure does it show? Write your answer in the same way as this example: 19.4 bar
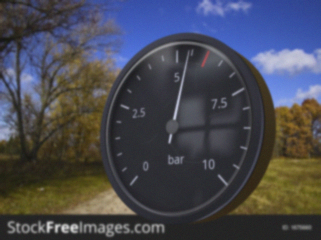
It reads 5.5 bar
